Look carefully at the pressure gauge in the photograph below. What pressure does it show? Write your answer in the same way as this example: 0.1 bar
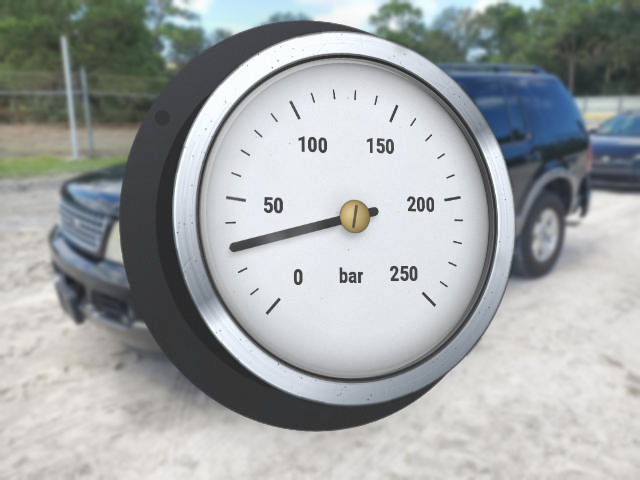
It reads 30 bar
